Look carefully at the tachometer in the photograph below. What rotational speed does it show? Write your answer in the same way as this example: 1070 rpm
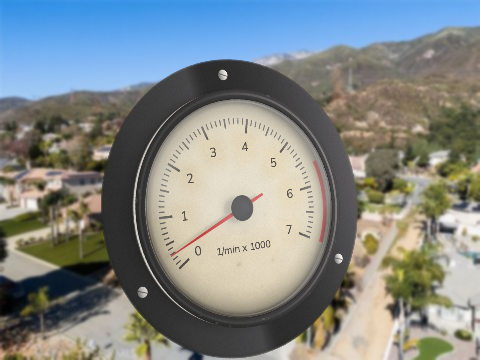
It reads 300 rpm
